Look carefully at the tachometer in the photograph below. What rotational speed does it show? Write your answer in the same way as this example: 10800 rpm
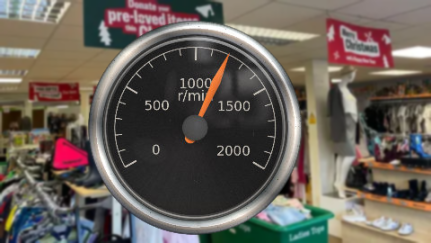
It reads 1200 rpm
